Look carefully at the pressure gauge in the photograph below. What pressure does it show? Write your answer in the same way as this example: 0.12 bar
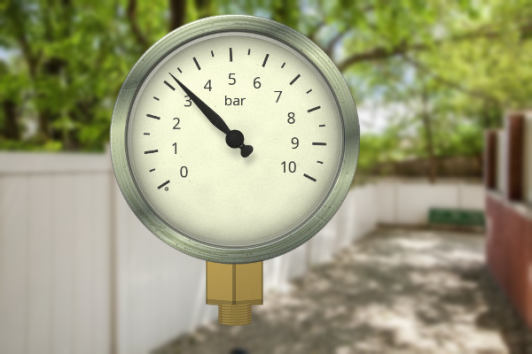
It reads 3.25 bar
